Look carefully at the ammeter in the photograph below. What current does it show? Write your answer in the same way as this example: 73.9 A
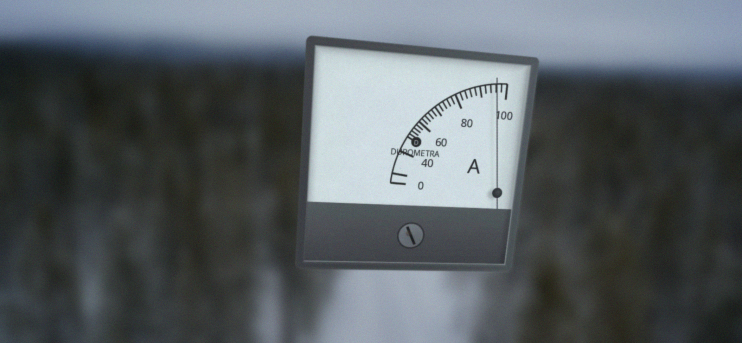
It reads 96 A
